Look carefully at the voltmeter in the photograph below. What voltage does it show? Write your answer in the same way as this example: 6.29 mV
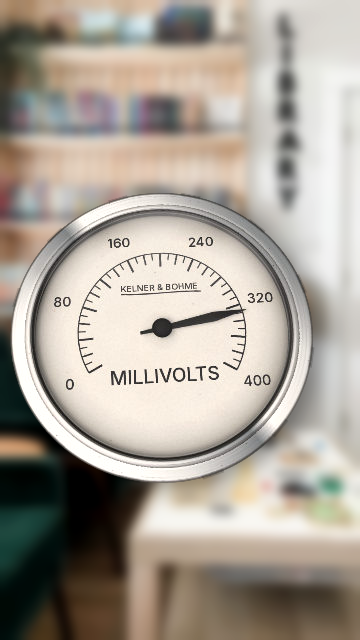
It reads 330 mV
